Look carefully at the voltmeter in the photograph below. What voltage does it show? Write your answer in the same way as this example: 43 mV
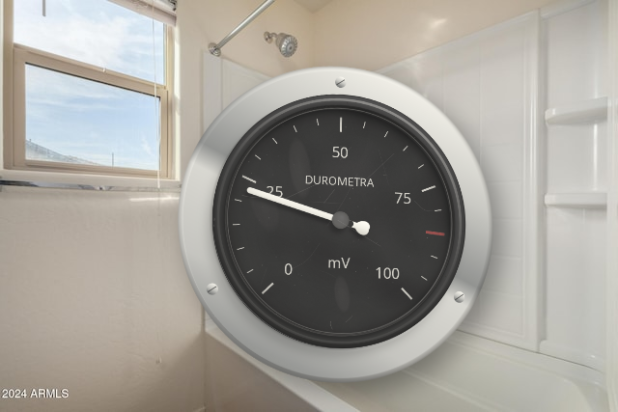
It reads 22.5 mV
